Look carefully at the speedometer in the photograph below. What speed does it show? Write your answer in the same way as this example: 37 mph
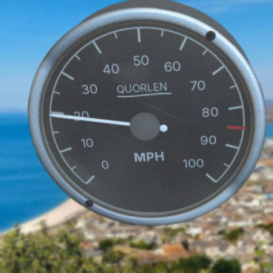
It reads 20 mph
